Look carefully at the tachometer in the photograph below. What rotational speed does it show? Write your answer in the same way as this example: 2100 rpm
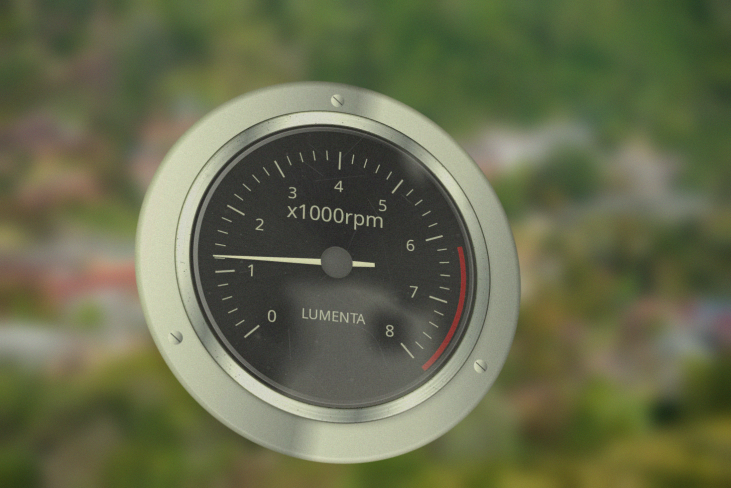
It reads 1200 rpm
